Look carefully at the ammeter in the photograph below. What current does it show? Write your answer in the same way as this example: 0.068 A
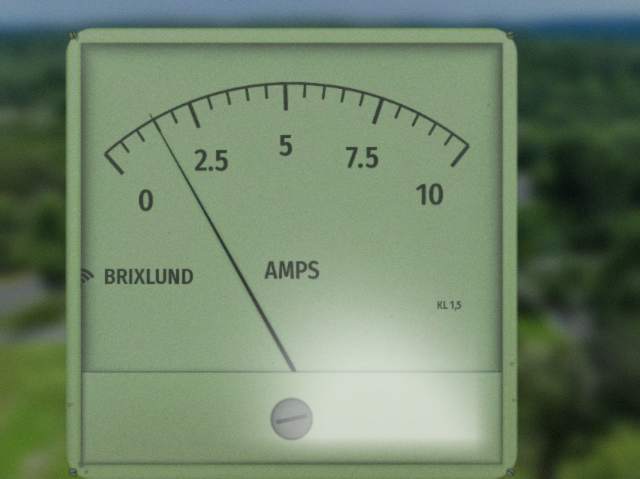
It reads 1.5 A
